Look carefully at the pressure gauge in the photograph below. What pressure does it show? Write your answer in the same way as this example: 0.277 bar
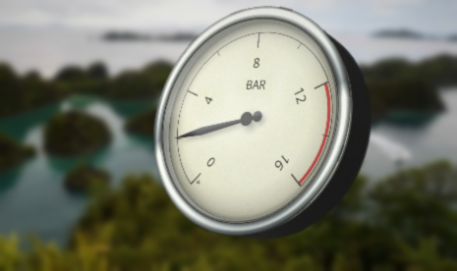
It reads 2 bar
